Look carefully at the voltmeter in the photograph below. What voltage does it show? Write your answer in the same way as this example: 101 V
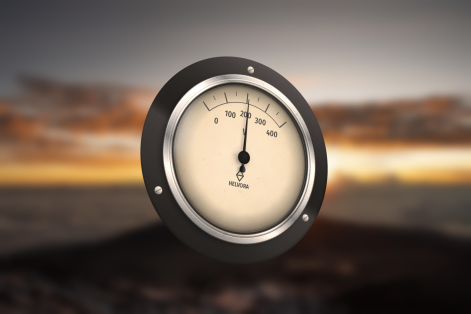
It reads 200 V
